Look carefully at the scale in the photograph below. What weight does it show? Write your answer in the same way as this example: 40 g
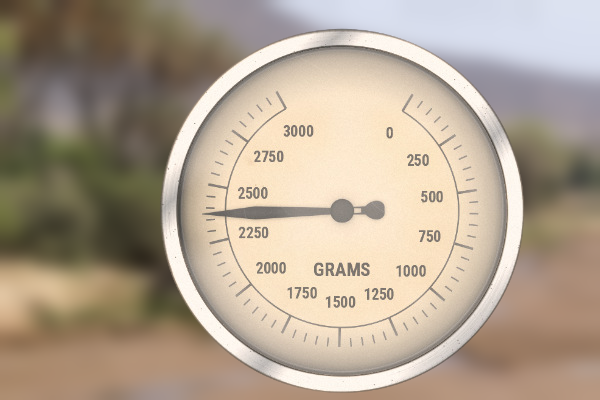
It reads 2375 g
